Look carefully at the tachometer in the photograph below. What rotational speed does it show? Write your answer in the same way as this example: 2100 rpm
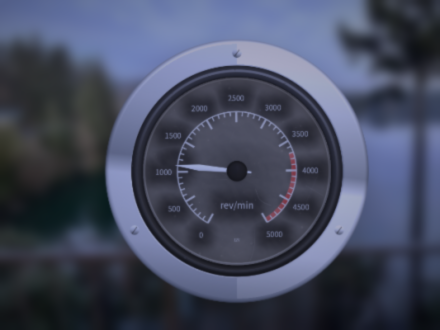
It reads 1100 rpm
